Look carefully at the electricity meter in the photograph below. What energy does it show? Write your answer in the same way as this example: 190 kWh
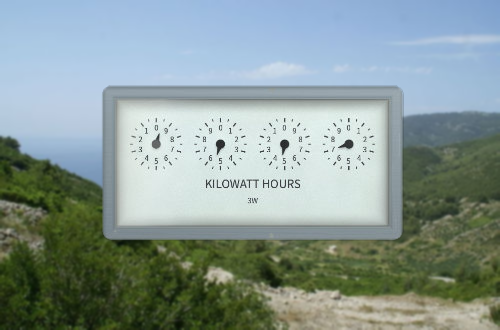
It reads 9547 kWh
